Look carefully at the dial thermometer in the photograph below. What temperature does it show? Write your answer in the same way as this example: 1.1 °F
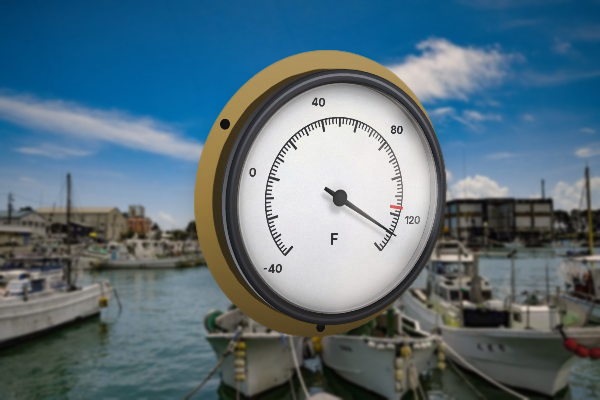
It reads 130 °F
